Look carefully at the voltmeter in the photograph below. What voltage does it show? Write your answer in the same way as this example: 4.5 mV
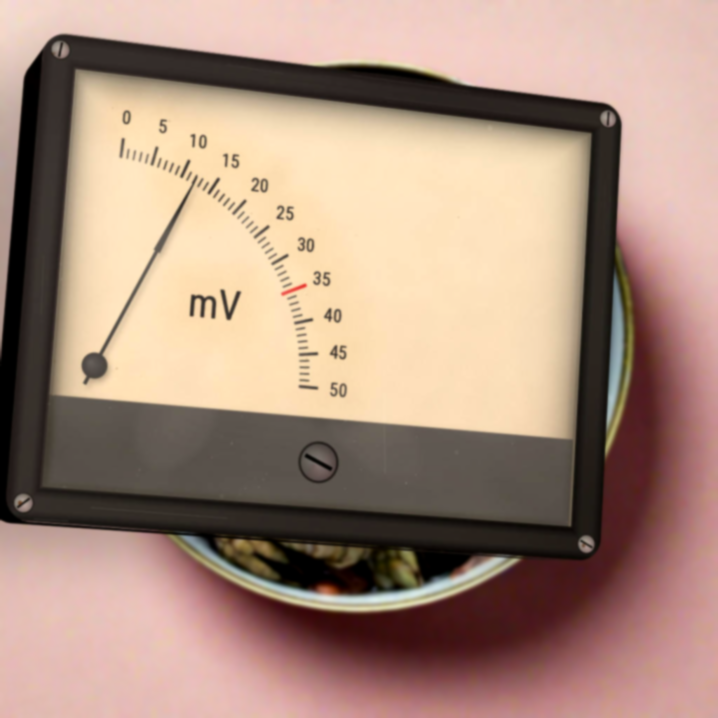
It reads 12 mV
